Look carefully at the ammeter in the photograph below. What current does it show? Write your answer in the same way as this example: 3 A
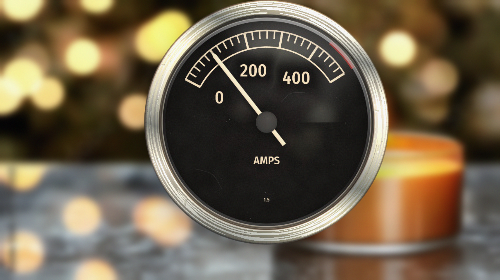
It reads 100 A
